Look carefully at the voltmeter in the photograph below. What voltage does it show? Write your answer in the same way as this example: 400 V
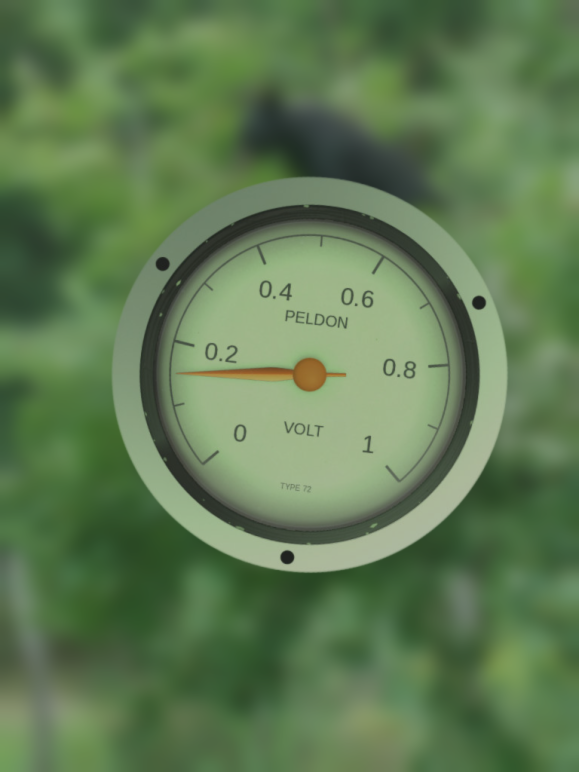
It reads 0.15 V
